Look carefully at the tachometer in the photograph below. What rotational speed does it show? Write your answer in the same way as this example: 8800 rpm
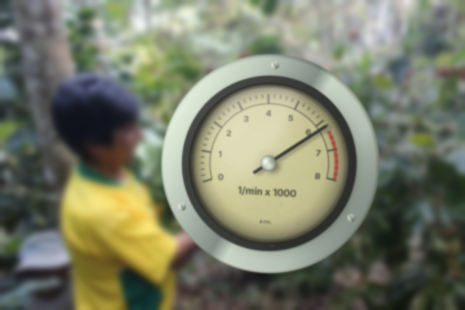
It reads 6200 rpm
